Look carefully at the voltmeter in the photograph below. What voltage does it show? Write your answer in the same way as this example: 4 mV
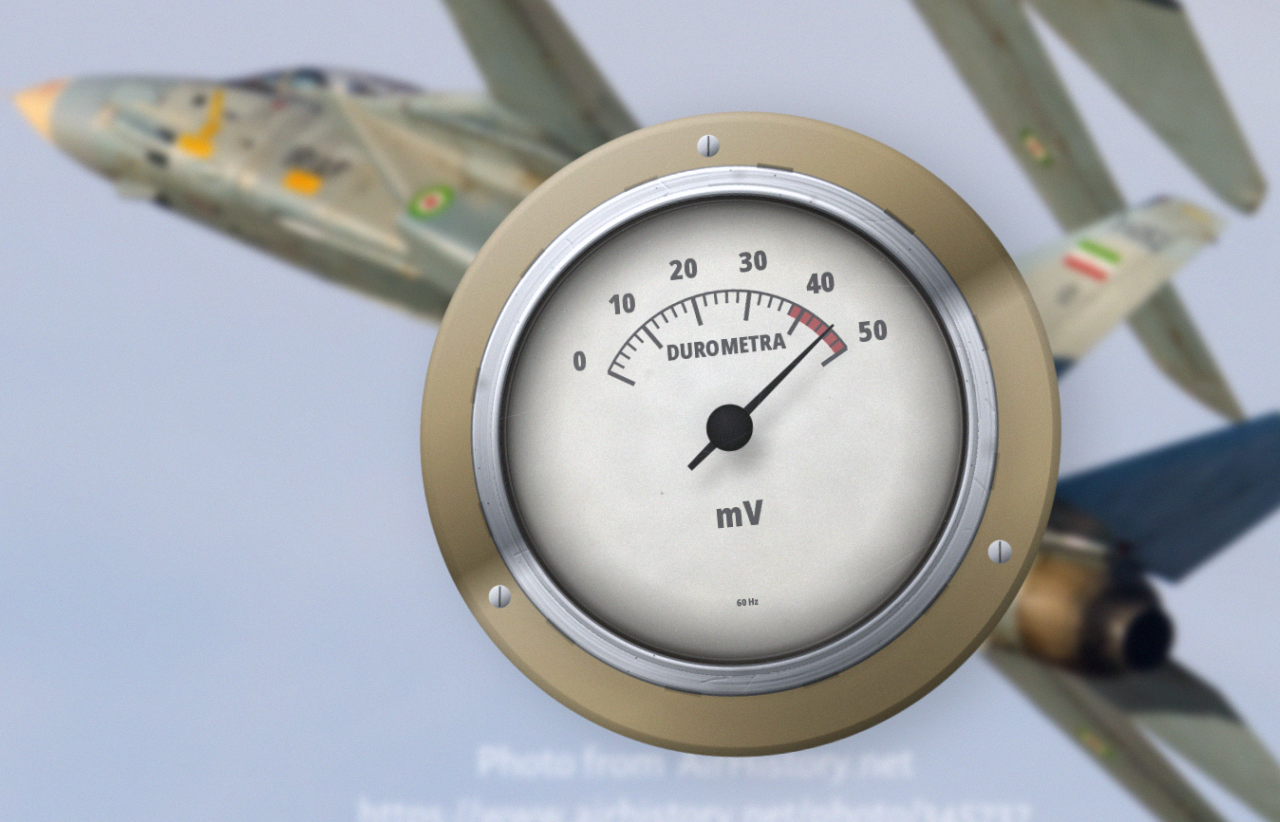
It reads 46 mV
